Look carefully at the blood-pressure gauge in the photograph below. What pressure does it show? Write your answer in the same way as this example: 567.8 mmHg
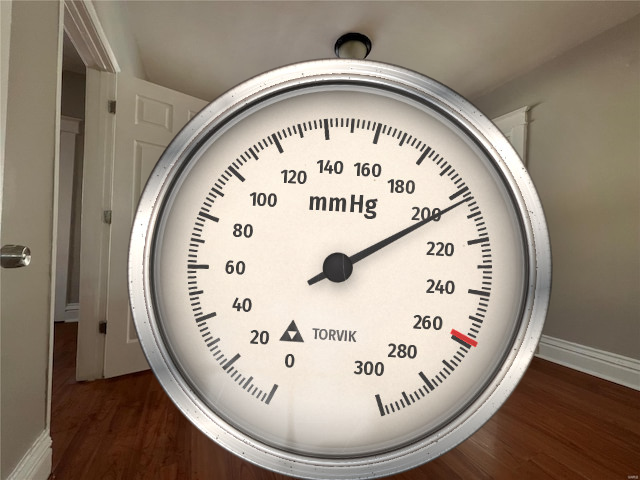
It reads 204 mmHg
